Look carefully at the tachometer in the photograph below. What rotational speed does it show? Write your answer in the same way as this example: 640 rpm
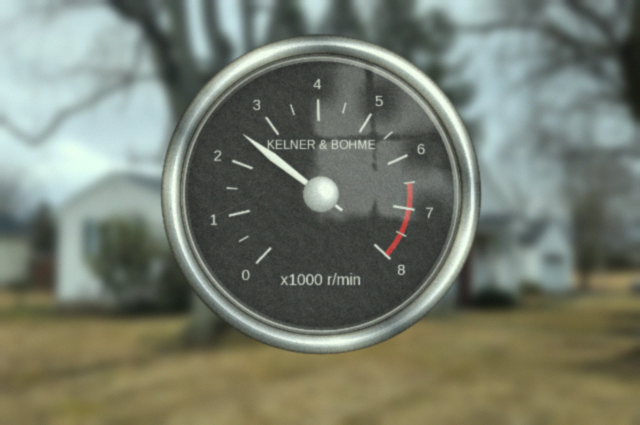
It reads 2500 rpm
